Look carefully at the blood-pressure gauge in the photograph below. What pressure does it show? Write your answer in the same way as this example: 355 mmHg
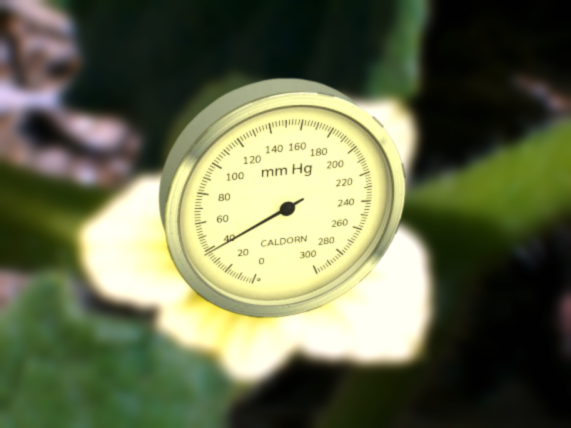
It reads 40 mmHg
